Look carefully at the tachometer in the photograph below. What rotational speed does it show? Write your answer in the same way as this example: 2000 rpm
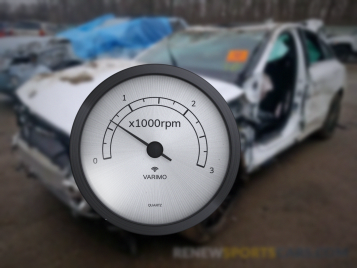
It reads 625 rpm
